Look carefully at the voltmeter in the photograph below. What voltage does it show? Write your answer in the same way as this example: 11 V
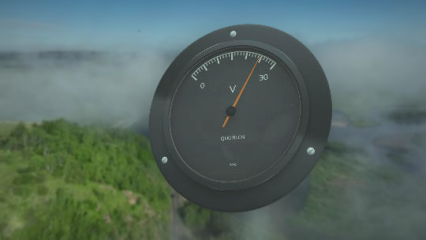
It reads 25 V
